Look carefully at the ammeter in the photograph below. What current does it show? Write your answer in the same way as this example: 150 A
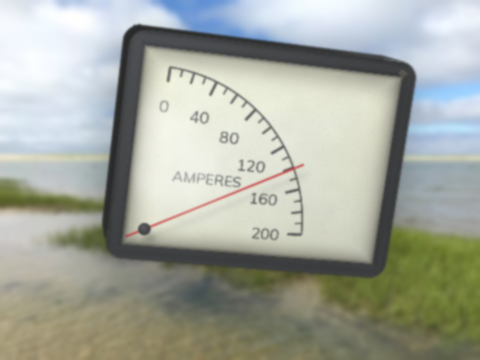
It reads 140 A
